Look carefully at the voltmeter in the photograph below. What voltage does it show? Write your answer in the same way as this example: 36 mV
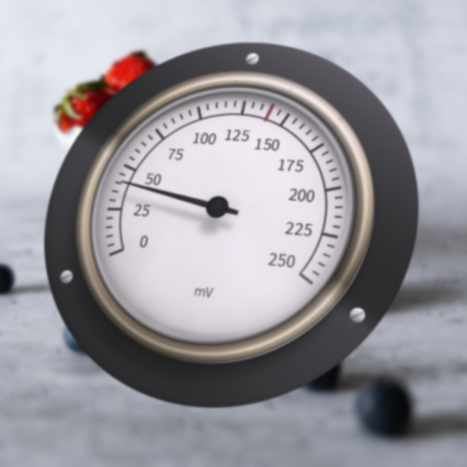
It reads 40 mV
